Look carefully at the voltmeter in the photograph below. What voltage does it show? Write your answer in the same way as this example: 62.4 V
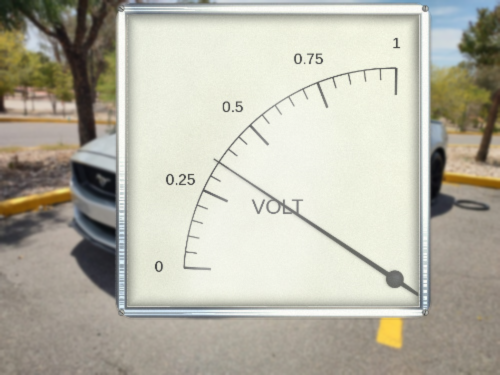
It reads 0.35 V
